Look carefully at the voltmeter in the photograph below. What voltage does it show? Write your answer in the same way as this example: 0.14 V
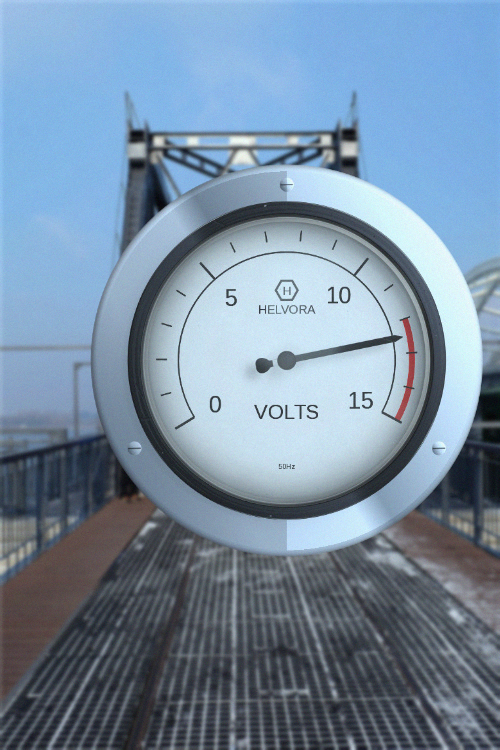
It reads 12.5 V
